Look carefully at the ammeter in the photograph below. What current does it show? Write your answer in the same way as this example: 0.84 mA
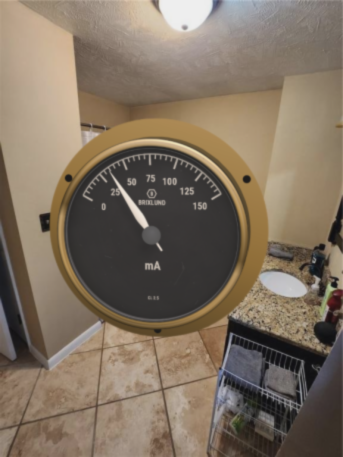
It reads 35 mA
